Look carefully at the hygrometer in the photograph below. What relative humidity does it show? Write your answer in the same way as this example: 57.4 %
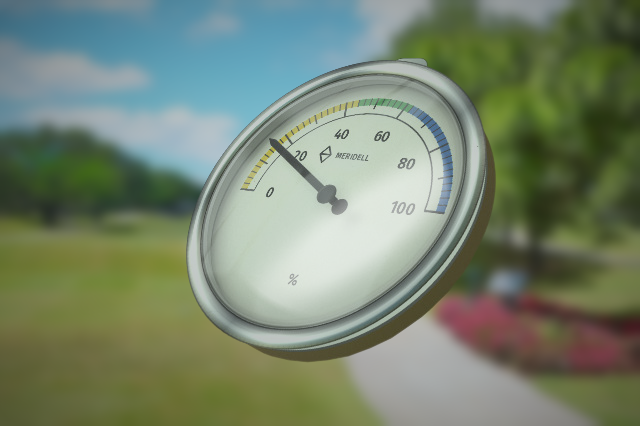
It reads 16 %
